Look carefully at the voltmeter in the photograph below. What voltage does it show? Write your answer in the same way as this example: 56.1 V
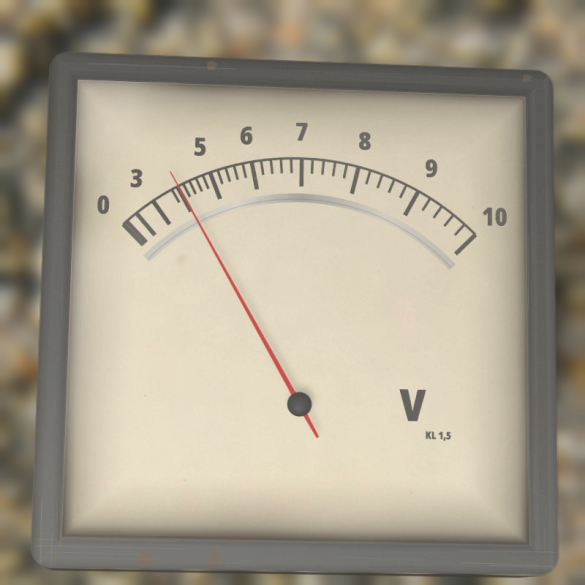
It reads 4 V
